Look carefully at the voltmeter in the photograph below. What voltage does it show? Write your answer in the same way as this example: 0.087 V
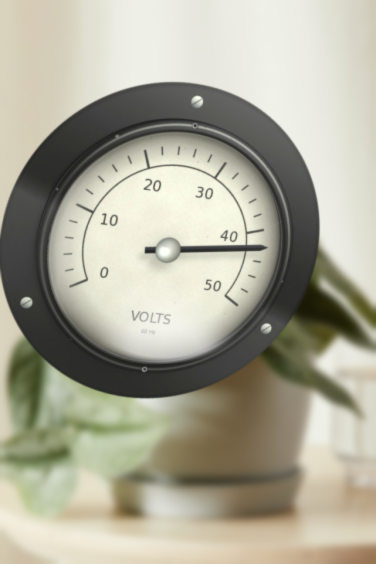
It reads 42 V
